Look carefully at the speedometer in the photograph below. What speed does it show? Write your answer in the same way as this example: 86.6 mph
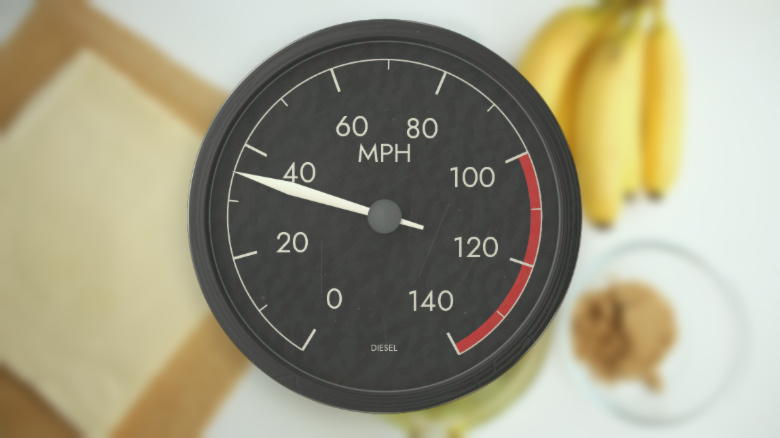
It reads 35 mph
